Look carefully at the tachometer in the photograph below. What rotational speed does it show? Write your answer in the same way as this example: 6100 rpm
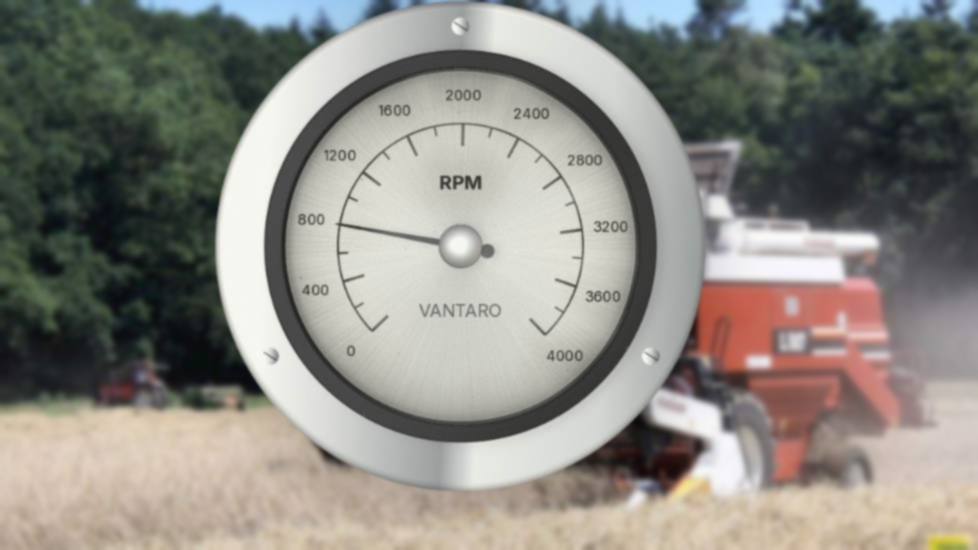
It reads 800 rpm
